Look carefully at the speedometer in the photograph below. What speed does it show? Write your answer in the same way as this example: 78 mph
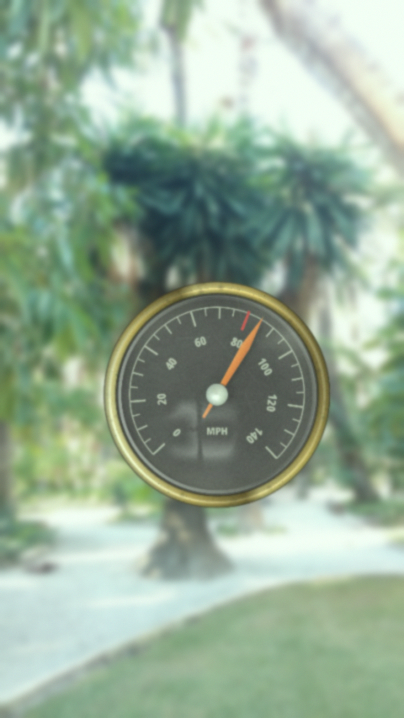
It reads 85 mph
